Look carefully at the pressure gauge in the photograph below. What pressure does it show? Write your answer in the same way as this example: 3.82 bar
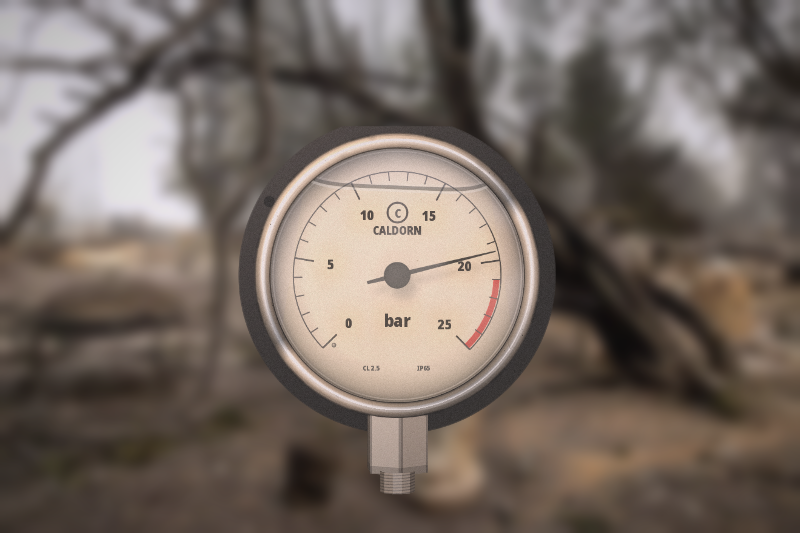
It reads 19.5 bar
